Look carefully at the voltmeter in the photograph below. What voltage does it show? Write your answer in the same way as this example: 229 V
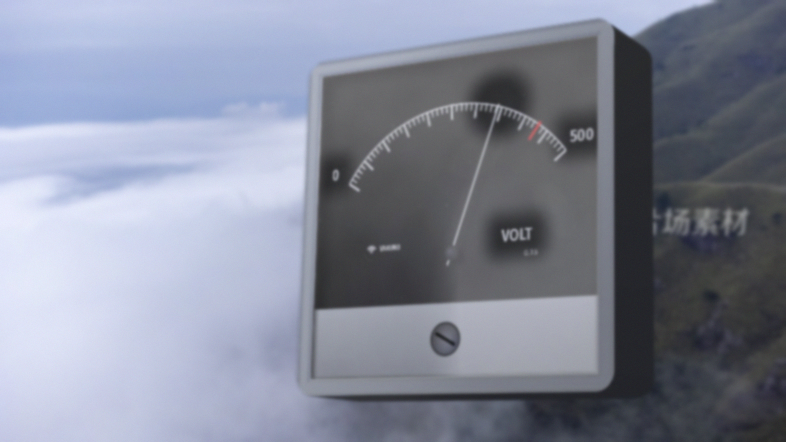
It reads 350 V
